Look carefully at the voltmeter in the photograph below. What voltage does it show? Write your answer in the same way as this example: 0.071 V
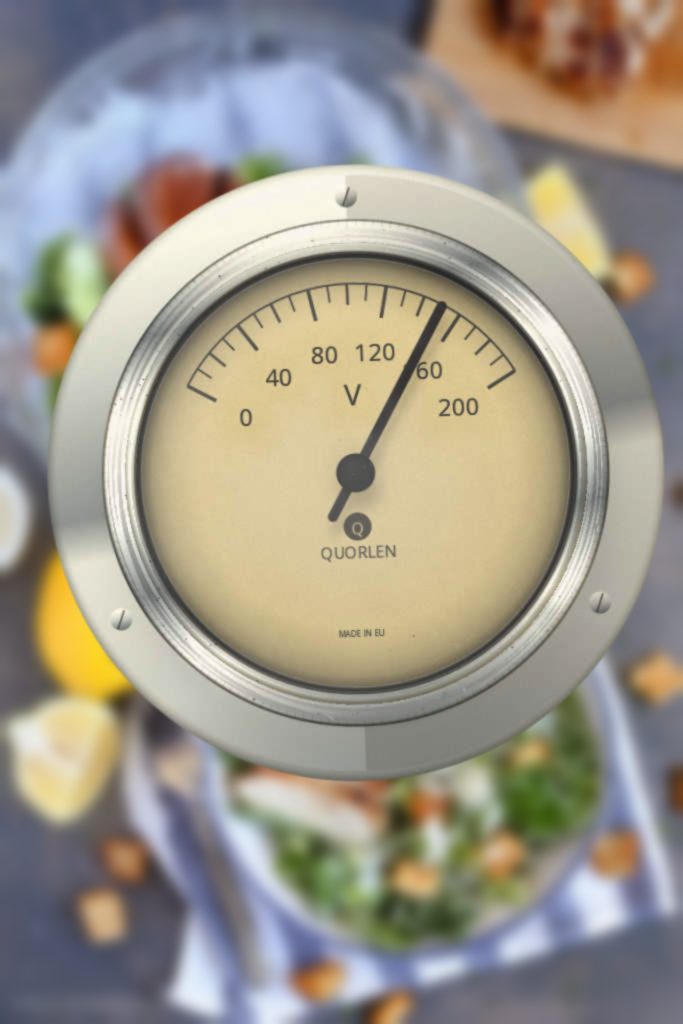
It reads 150 V
